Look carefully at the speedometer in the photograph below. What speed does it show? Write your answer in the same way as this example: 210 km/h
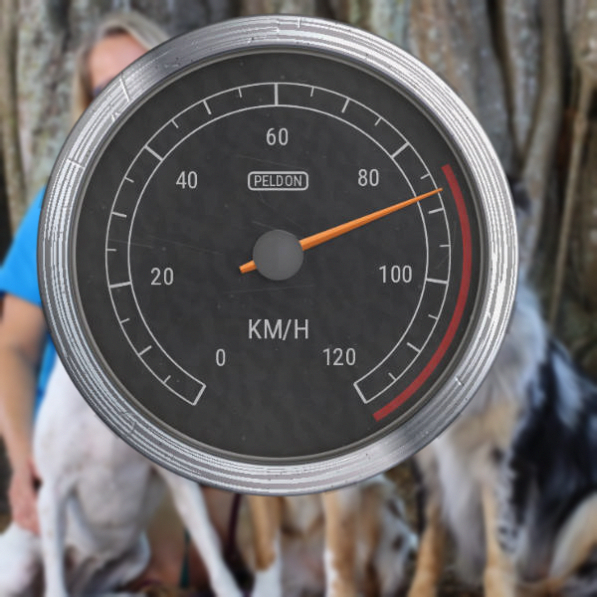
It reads 87.5 km/h
